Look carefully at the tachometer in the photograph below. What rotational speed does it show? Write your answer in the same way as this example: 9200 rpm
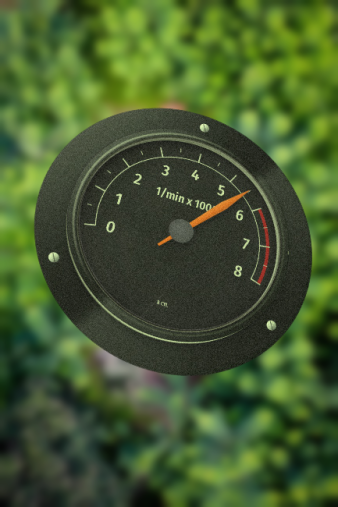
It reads 5500 rpm
